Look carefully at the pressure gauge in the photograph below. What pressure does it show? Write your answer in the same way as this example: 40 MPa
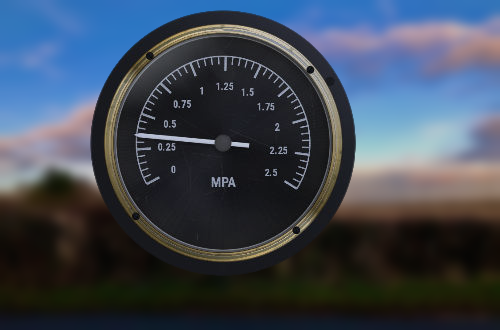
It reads 0.35 MPa
